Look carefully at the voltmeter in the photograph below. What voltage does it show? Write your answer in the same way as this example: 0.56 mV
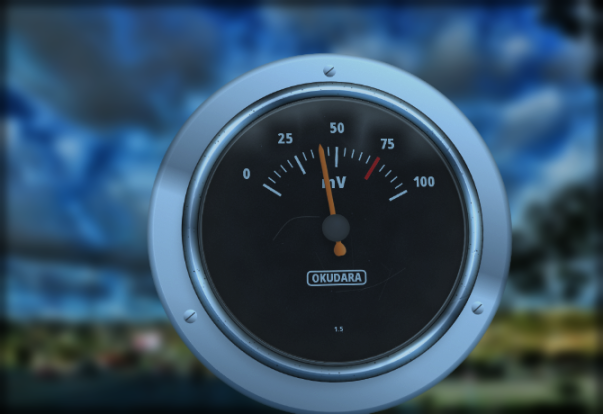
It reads 40 mV
